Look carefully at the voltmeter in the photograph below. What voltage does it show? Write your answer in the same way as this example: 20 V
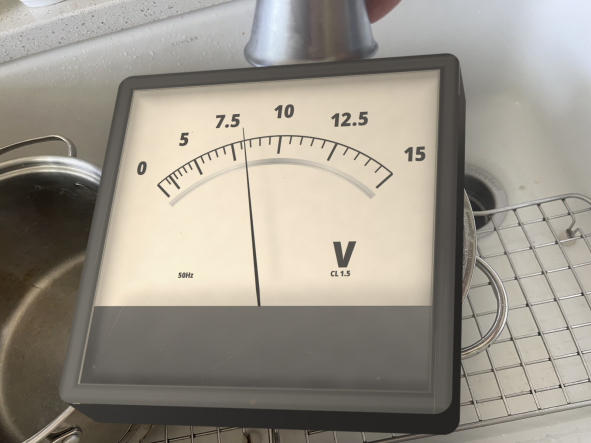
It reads 8.25 V
